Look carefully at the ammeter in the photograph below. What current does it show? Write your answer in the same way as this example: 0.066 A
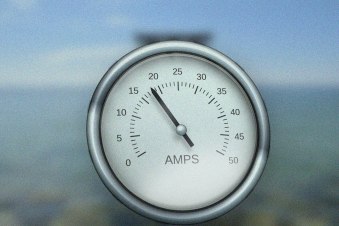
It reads 18 A
